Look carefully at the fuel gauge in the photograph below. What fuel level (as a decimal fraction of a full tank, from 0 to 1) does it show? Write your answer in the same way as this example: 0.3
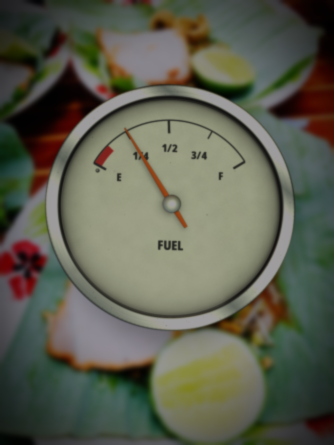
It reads 0.25
